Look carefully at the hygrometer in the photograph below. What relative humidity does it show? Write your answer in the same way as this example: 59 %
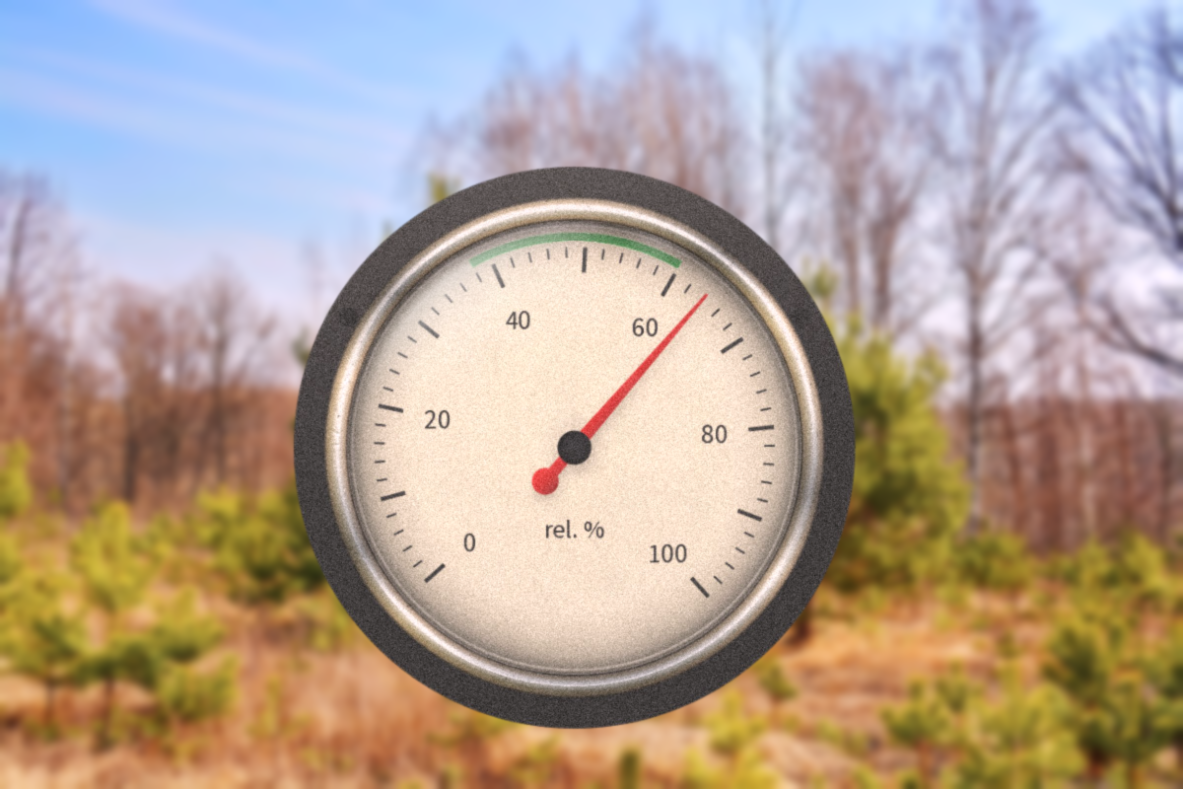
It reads 64 %
